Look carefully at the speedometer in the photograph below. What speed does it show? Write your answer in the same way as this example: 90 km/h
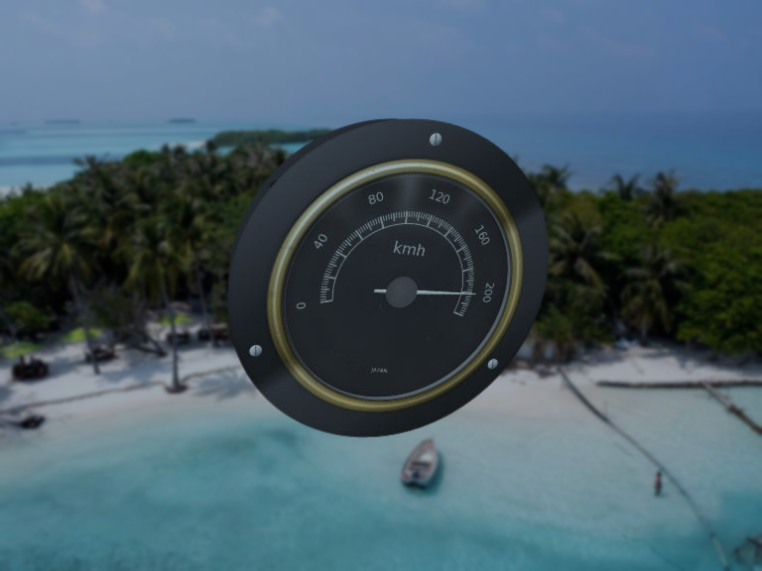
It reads 200 km/h
